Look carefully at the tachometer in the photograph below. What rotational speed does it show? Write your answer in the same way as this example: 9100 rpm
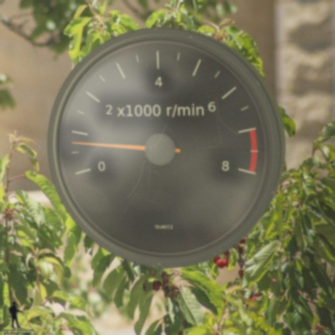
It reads 750 rpm
